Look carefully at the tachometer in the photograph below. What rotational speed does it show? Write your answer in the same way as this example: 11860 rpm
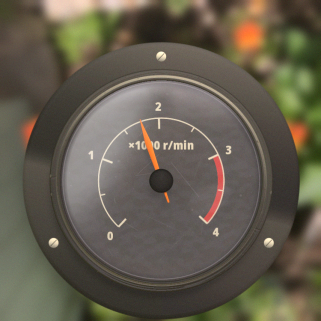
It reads 1750 rpm
